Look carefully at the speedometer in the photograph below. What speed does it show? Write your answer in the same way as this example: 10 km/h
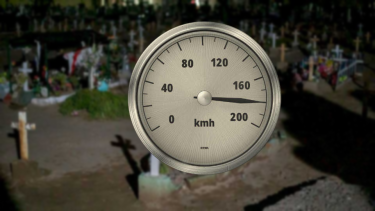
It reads 180 km/h
